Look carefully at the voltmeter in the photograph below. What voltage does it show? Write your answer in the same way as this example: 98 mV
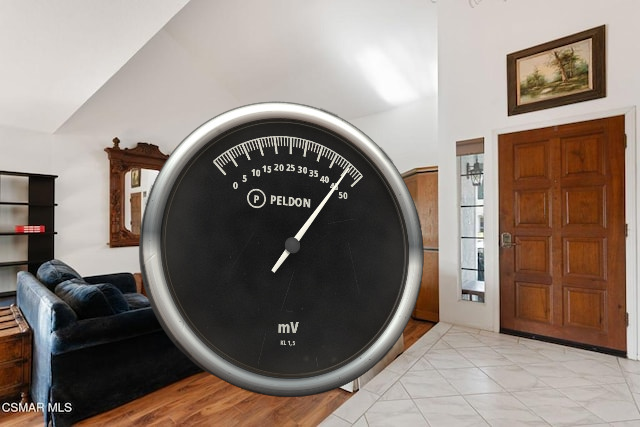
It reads 45 mV
